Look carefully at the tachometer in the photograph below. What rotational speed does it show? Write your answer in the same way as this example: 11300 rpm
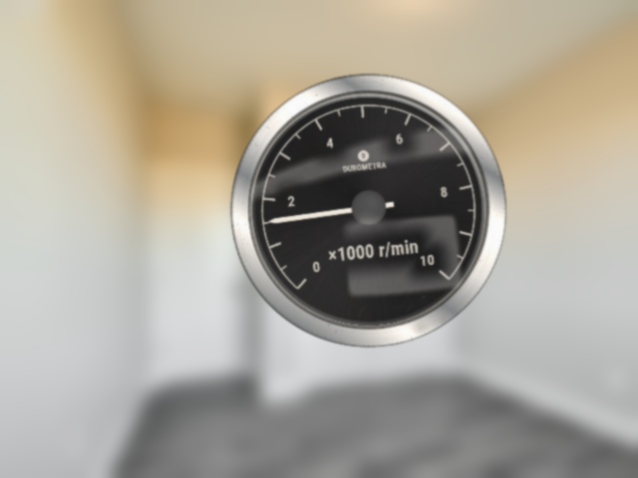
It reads 1500 rpm
